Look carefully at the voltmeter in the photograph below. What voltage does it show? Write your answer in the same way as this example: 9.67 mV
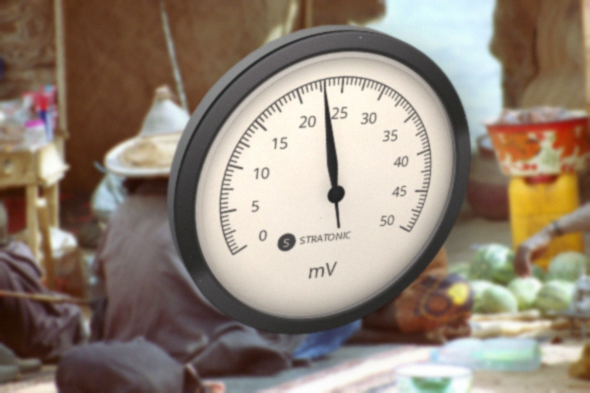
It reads 22.5 mV
